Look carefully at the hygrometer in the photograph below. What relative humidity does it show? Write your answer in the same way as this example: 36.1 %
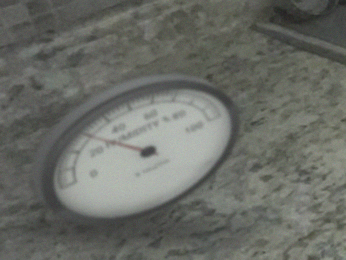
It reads 30 %
